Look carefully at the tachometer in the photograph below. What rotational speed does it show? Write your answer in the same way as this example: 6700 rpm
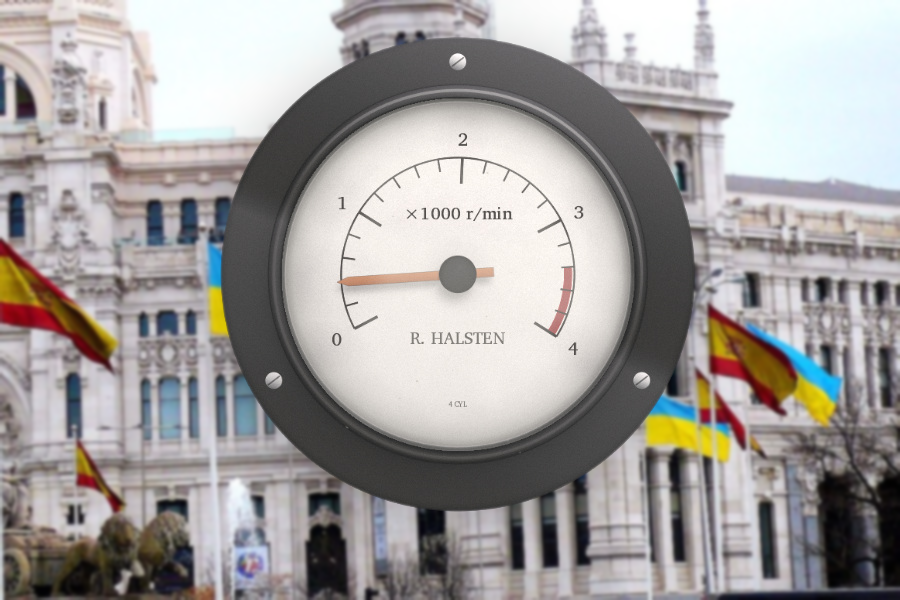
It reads 400 rpm
